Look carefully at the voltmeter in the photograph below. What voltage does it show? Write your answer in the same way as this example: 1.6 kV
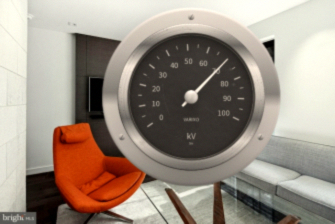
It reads 70 kV
